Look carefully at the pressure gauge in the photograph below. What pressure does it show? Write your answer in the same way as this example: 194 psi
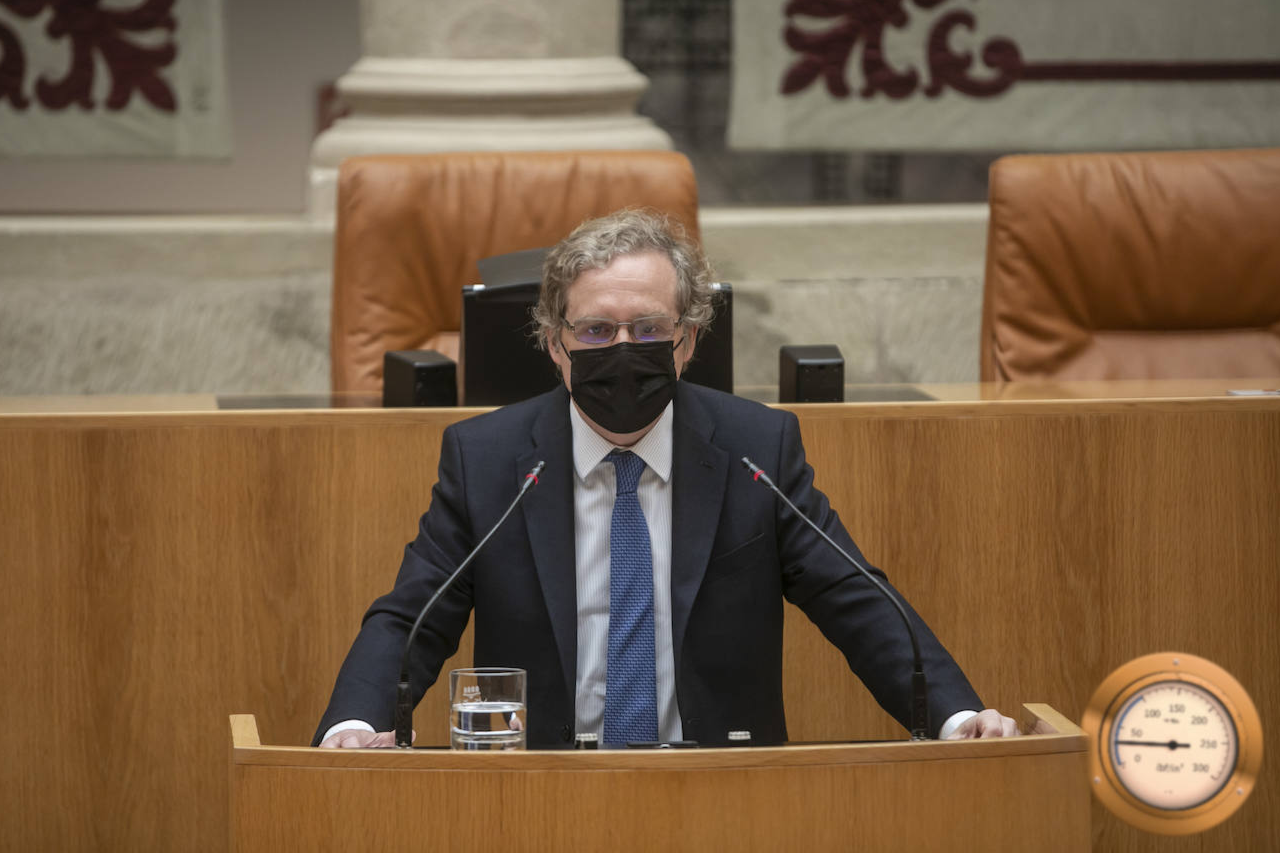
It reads 30 psi
